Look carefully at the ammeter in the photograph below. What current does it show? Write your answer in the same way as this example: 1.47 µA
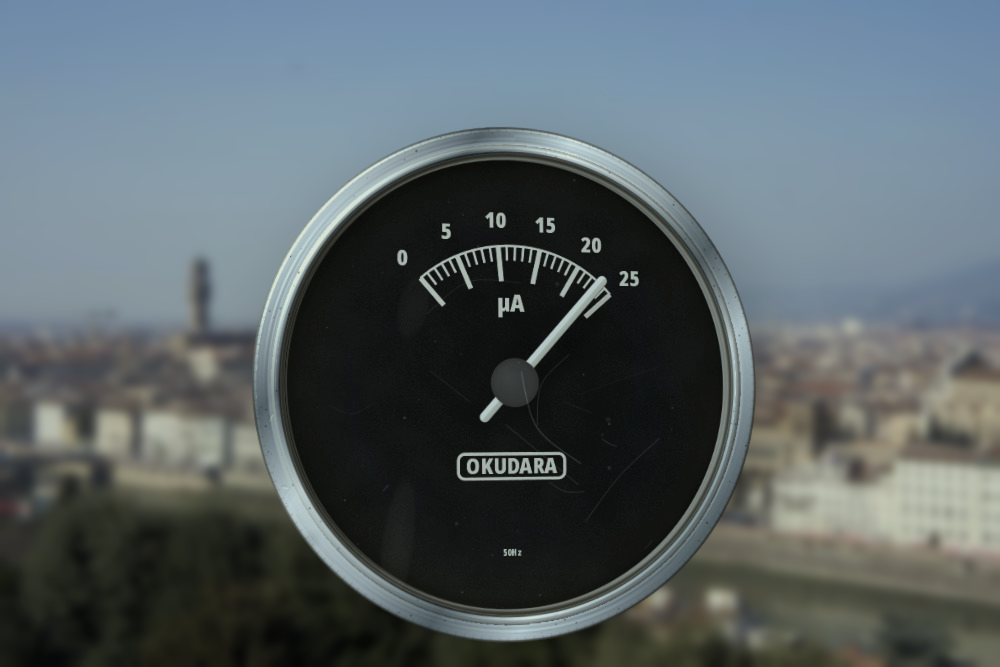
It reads 23 µA
